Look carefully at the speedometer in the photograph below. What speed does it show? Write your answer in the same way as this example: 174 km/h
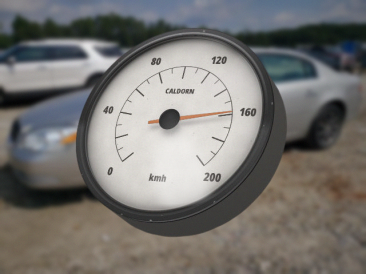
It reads 160 km/h
